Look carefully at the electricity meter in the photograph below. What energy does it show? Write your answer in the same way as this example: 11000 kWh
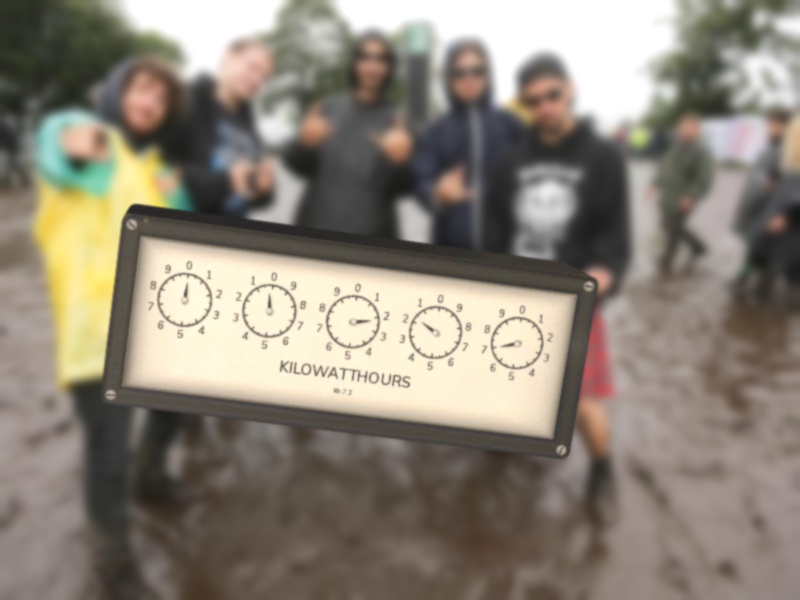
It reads 217 kWh
